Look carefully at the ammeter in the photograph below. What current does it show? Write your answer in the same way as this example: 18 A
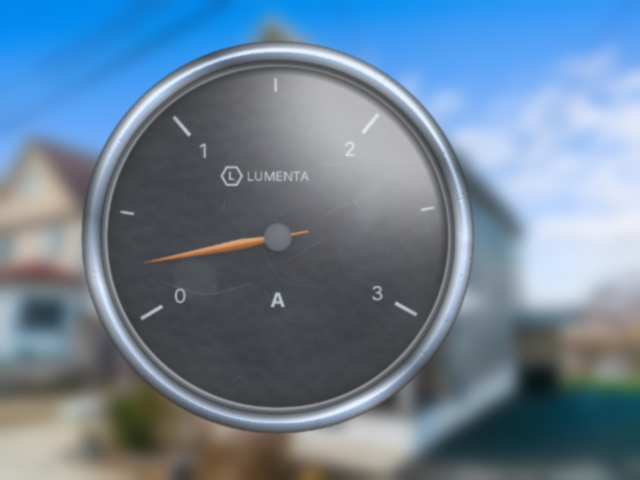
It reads 0.25 A
